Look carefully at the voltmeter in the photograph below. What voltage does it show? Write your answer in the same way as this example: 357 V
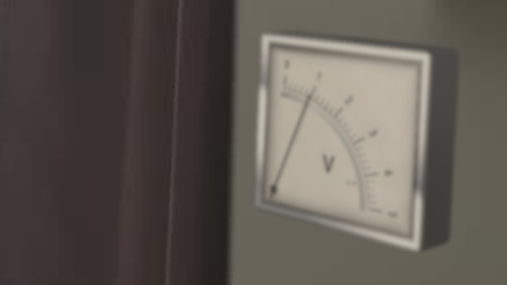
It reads 1 V
